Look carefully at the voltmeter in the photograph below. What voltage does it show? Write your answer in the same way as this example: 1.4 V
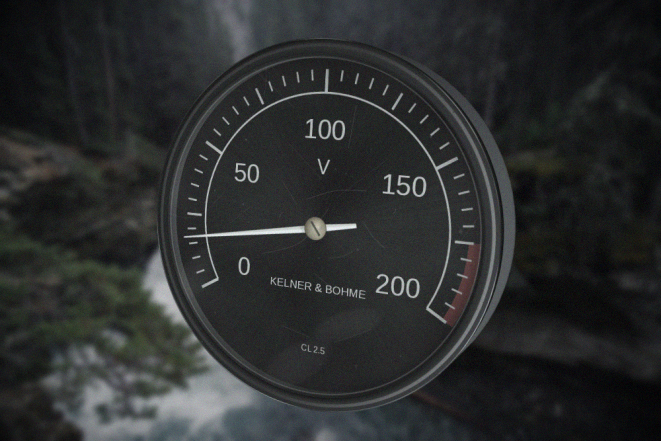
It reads 17.5 V
